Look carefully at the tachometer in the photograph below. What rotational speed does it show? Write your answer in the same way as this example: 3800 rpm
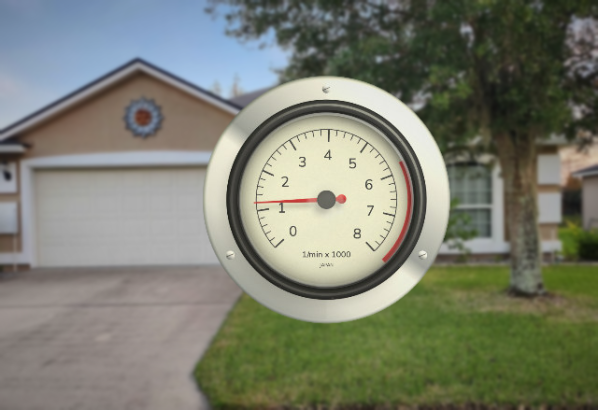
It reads 1200 rpm
